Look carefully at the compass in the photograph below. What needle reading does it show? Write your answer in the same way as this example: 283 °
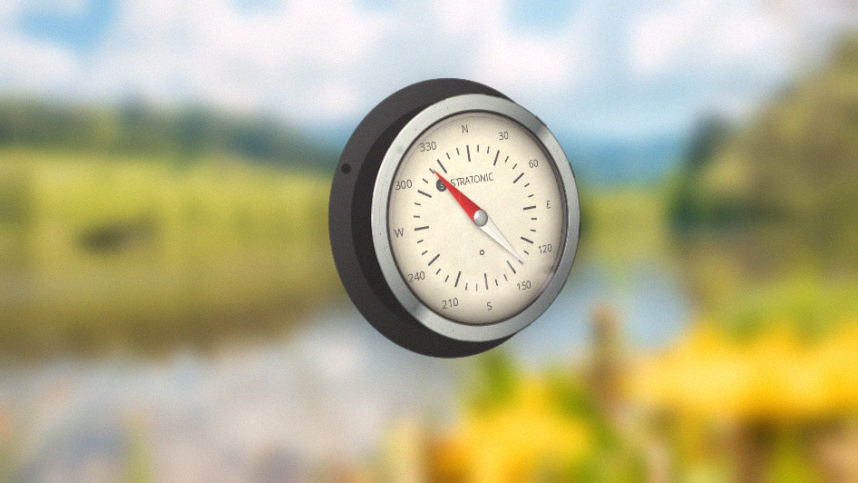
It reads 320 °
